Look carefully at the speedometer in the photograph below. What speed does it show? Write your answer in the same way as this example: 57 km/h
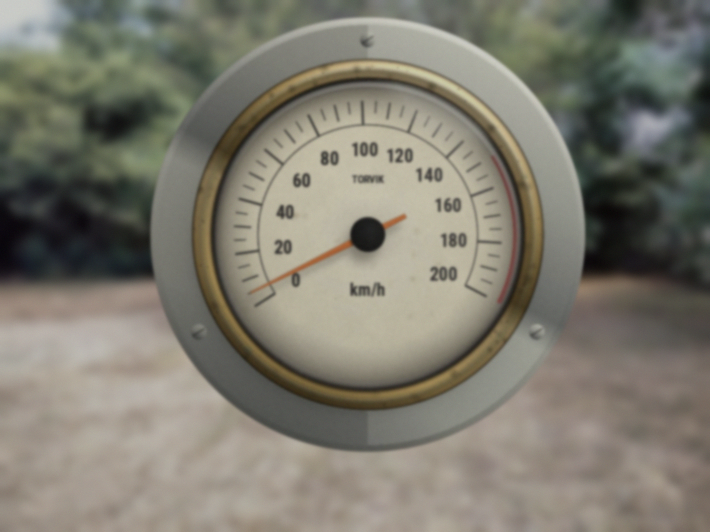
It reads 5 km/h
